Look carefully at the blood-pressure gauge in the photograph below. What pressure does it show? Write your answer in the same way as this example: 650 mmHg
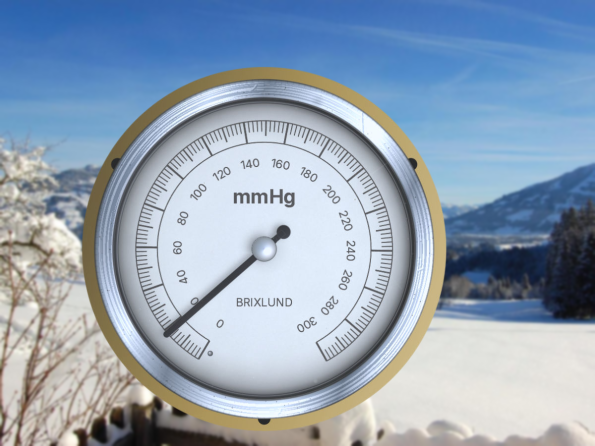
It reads 18 mmHg
